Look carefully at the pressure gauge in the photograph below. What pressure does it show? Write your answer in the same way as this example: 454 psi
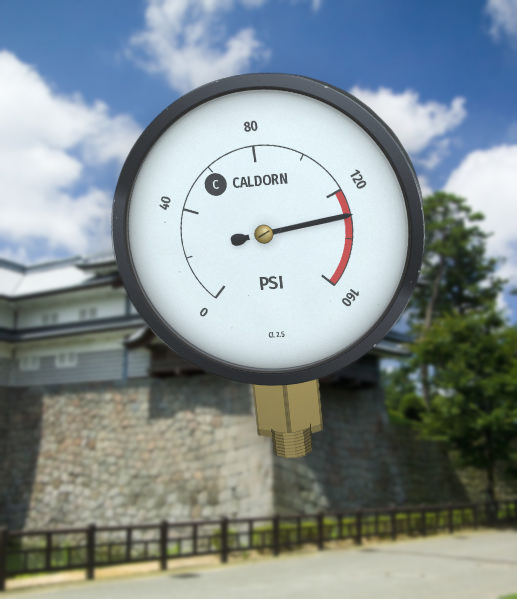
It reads 130 psi
